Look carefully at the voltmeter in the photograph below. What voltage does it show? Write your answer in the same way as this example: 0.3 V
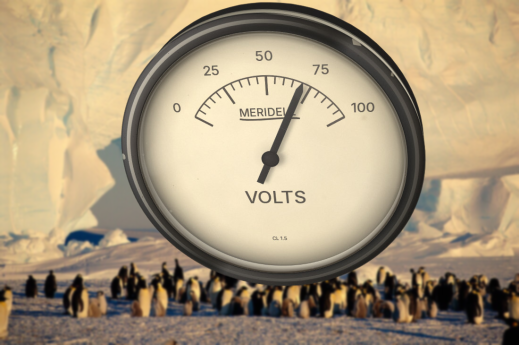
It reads 70 V
